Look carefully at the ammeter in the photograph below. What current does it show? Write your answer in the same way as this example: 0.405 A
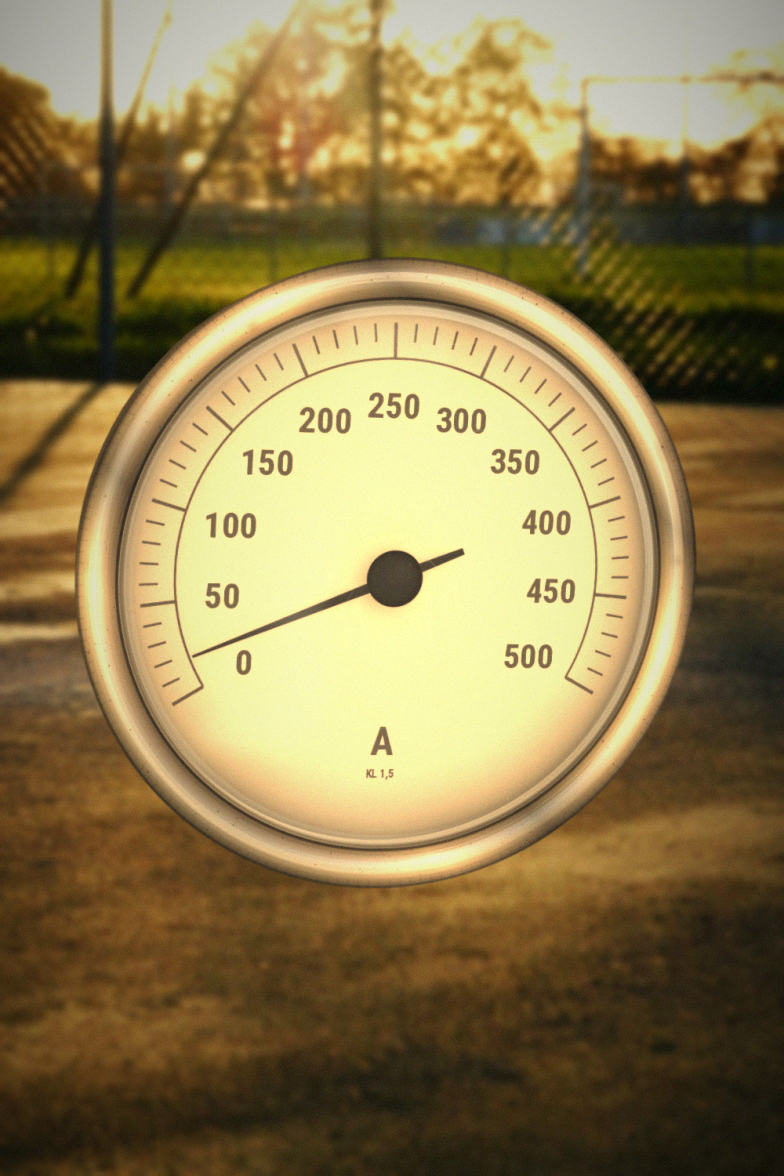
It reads 20 A
